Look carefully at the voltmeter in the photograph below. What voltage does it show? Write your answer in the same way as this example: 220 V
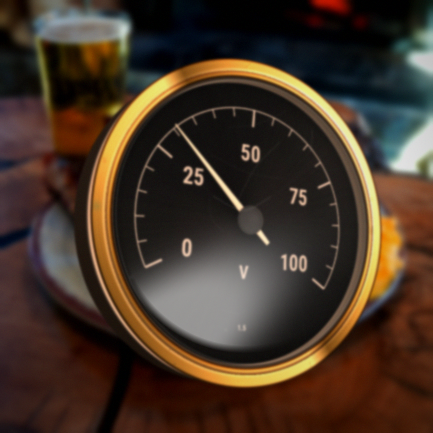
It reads 30 V
